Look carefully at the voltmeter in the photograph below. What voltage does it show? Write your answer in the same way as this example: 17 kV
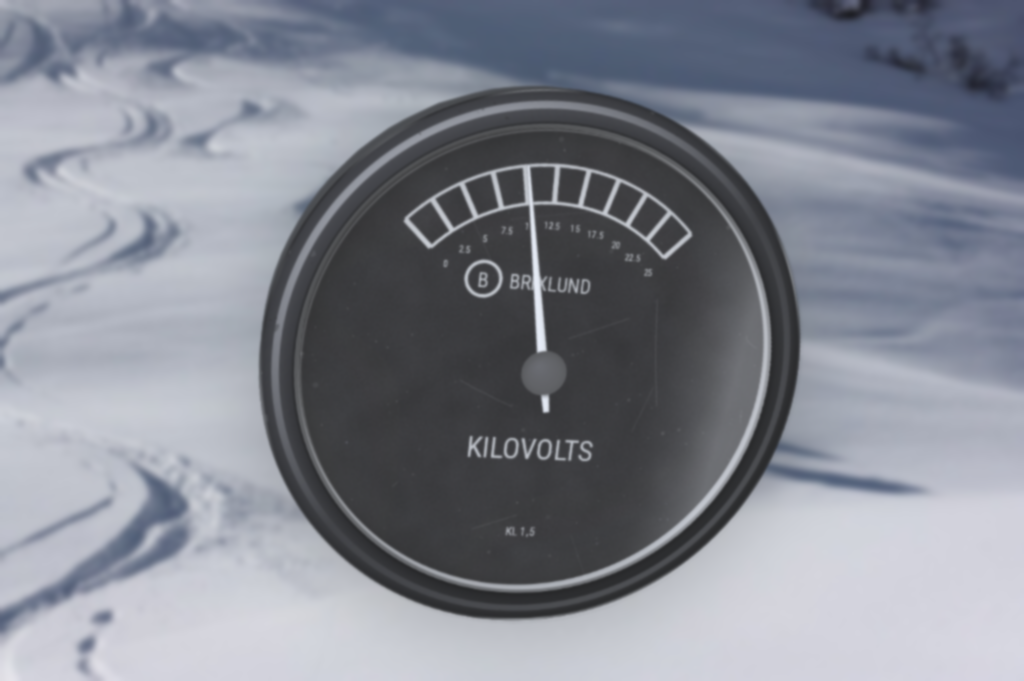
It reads 10 kV
